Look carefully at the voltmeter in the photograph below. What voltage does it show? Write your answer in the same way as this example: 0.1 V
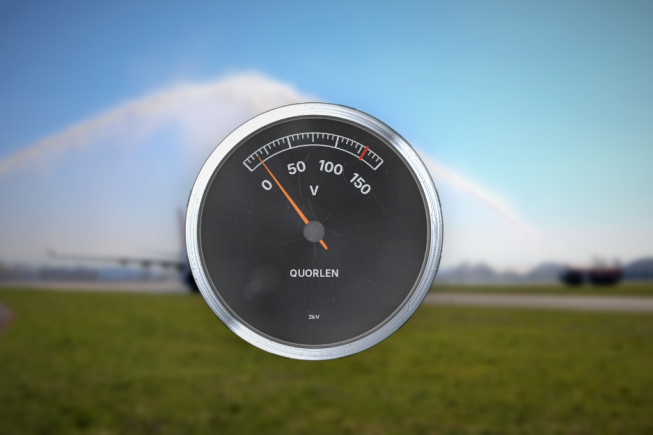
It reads 15 V
